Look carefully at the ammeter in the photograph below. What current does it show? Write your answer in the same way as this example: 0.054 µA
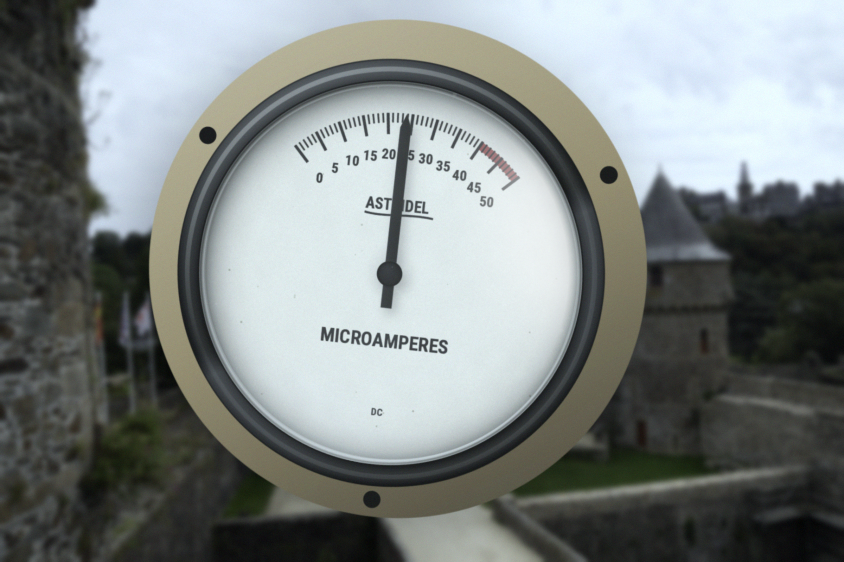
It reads 24 µA
